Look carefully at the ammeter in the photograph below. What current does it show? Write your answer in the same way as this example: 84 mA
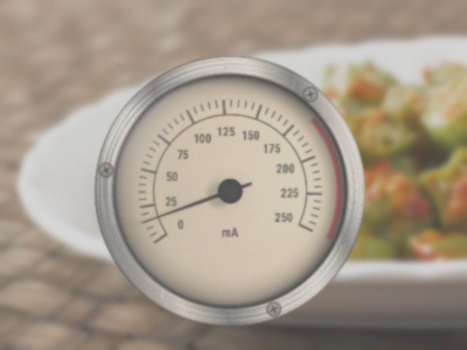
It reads 15 mA
